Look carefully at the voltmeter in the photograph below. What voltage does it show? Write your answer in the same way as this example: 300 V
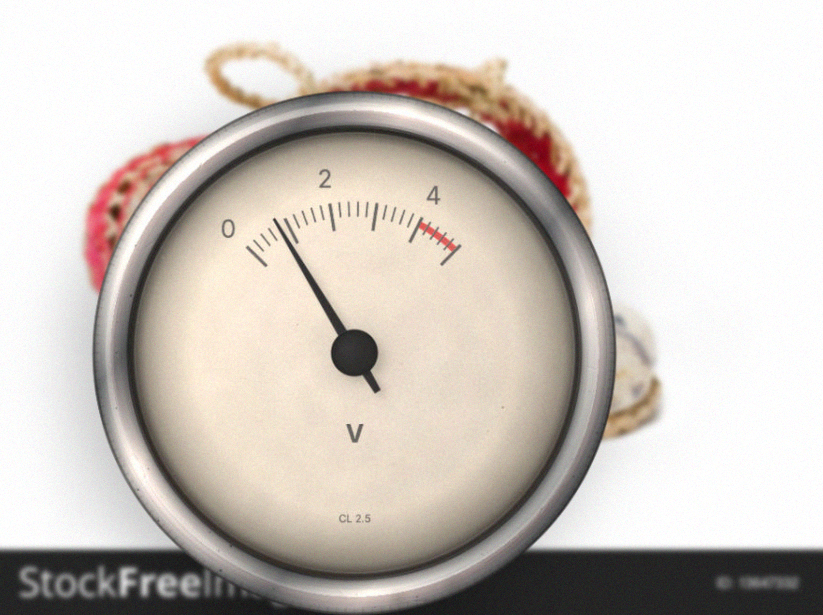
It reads 0.8 V
